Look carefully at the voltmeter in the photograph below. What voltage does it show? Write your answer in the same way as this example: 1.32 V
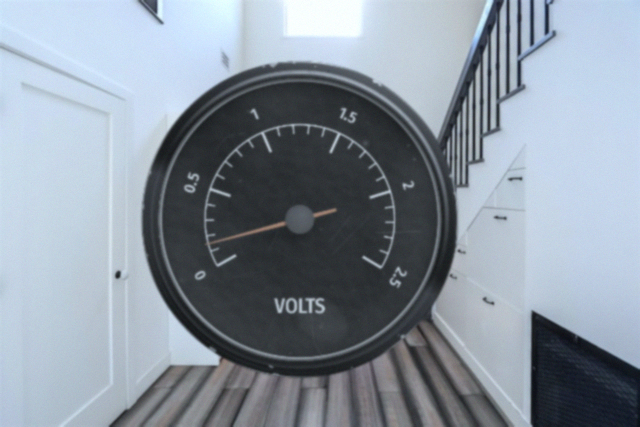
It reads 0.15 V
